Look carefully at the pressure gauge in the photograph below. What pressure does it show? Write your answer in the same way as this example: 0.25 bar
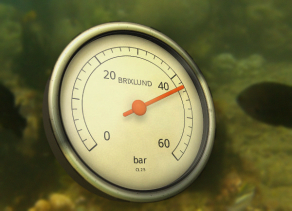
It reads 43 bar
